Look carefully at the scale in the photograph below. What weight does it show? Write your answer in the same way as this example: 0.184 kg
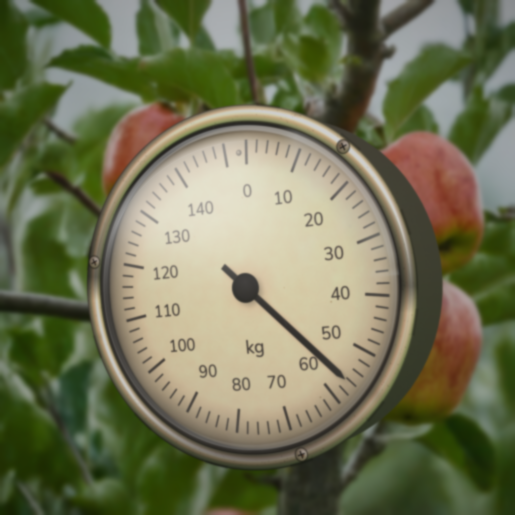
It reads 56 kg
